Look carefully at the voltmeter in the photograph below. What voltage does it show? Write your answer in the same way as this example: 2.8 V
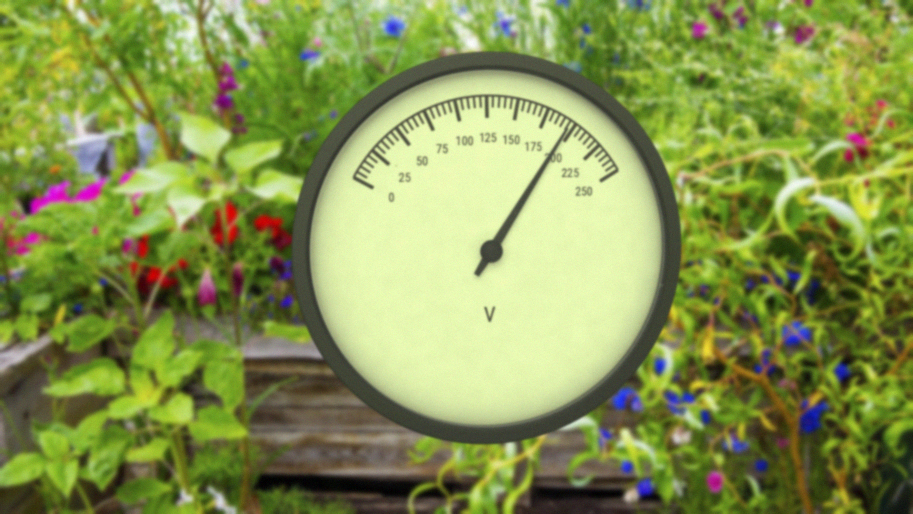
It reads 195 V
